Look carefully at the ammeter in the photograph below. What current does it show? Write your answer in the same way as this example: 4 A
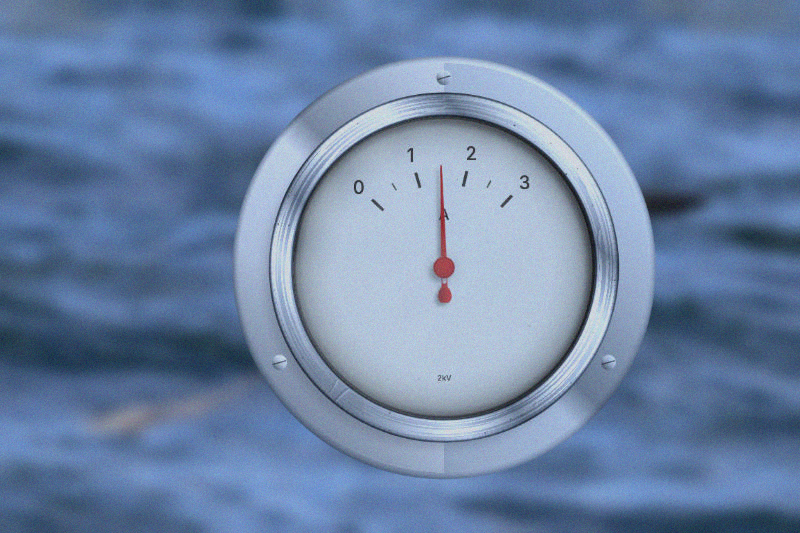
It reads 1.5 A
